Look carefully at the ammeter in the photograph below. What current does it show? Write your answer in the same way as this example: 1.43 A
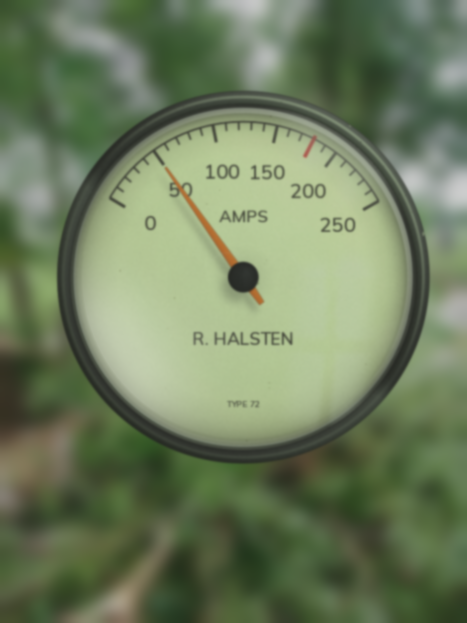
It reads 50 A
